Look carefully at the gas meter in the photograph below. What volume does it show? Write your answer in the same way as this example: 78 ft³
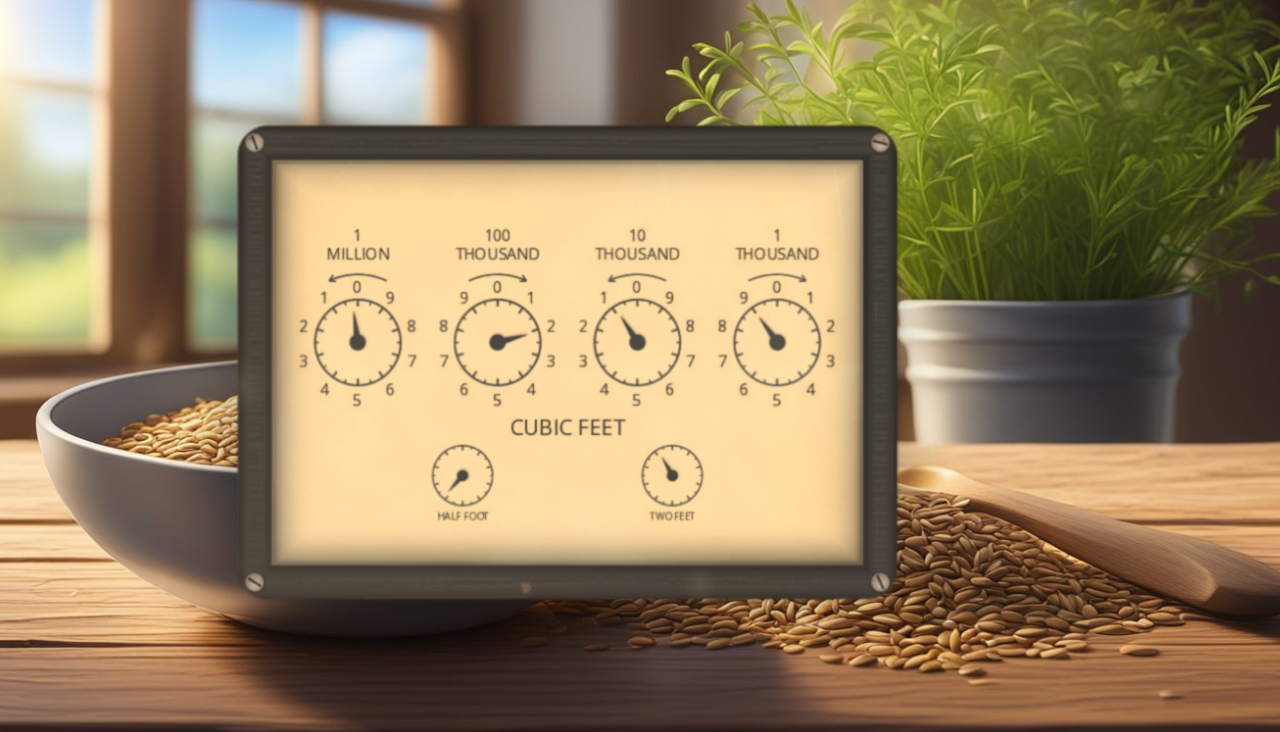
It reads 20900 ft³
